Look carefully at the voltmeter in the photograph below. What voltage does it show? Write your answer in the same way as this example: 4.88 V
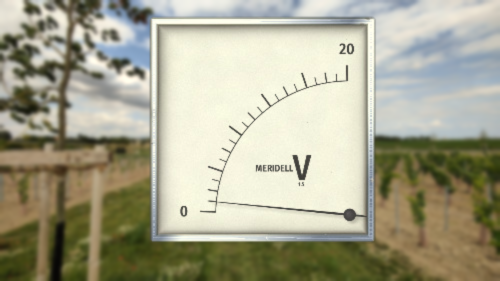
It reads 1 V
